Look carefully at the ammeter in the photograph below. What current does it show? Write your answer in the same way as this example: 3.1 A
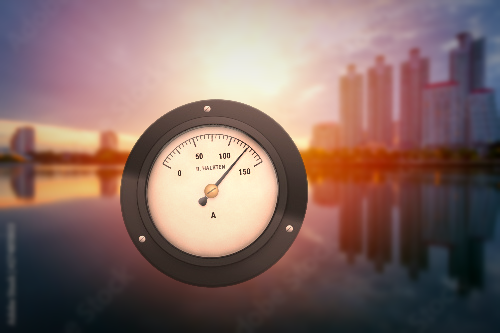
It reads 125 A
